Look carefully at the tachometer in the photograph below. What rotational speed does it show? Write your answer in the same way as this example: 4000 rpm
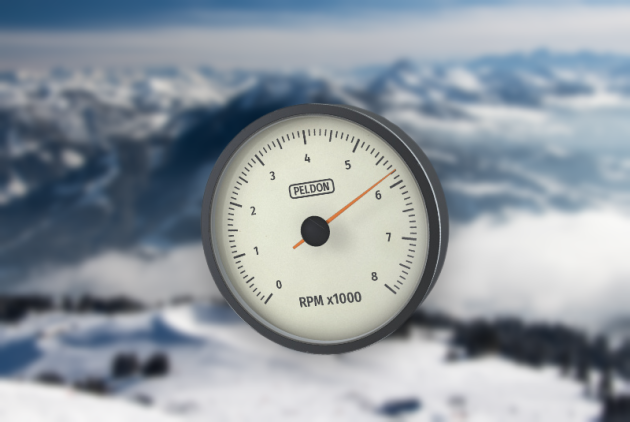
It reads 5800 rpm
